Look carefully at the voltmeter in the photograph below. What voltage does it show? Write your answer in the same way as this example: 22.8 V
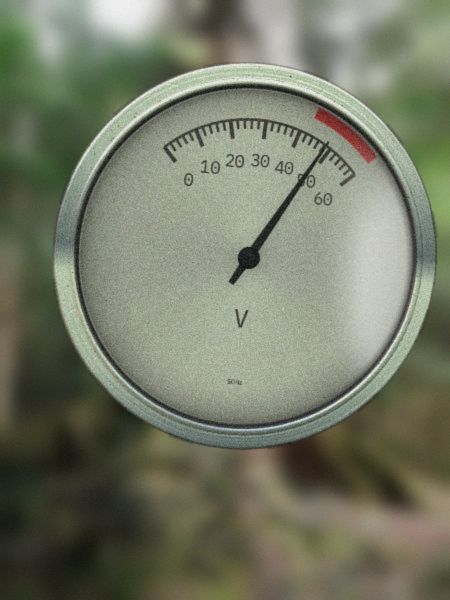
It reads 48 V
